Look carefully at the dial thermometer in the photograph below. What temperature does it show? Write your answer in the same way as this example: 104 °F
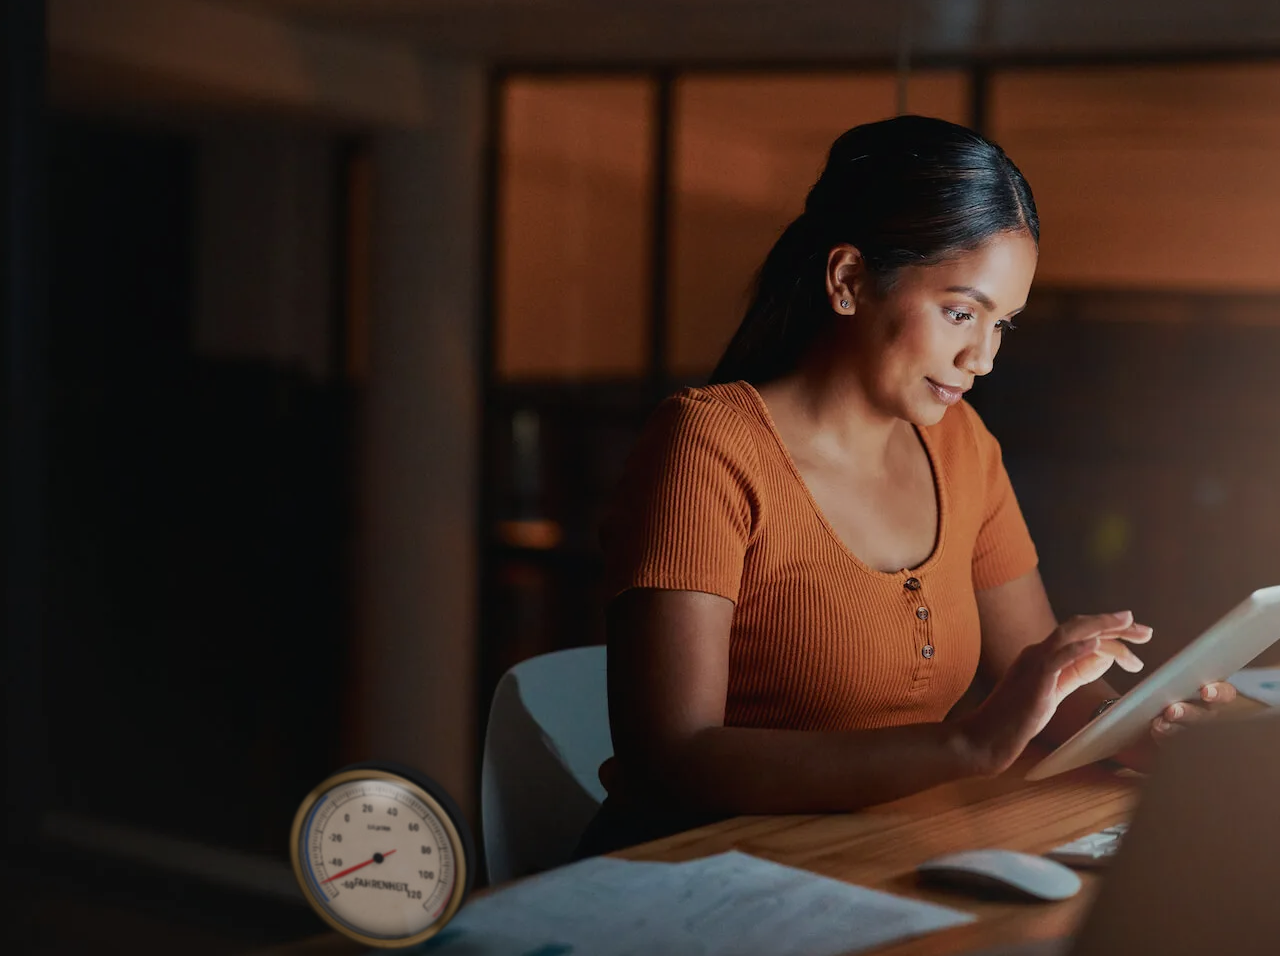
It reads -50 °F
